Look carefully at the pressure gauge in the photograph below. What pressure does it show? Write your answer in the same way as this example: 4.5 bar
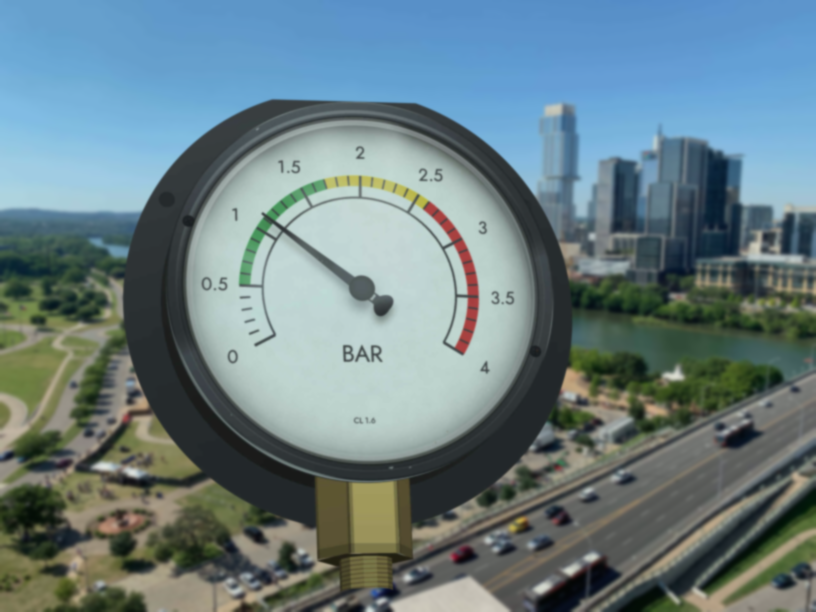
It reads 1.1 bar
